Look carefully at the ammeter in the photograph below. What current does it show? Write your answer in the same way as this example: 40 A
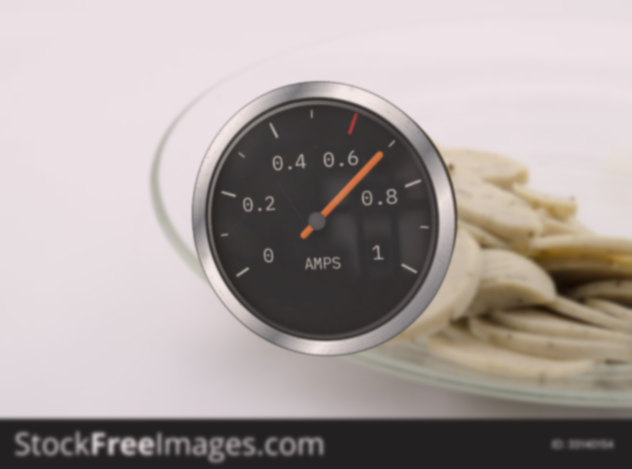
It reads 0.7 A
